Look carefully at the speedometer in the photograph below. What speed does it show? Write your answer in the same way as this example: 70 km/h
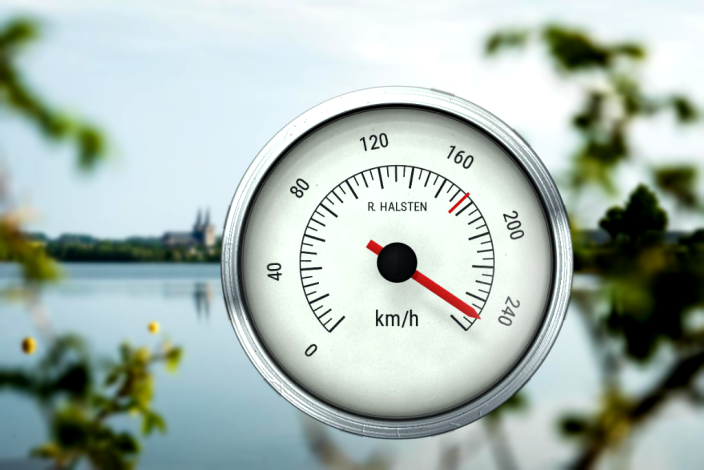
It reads 250 km/h
